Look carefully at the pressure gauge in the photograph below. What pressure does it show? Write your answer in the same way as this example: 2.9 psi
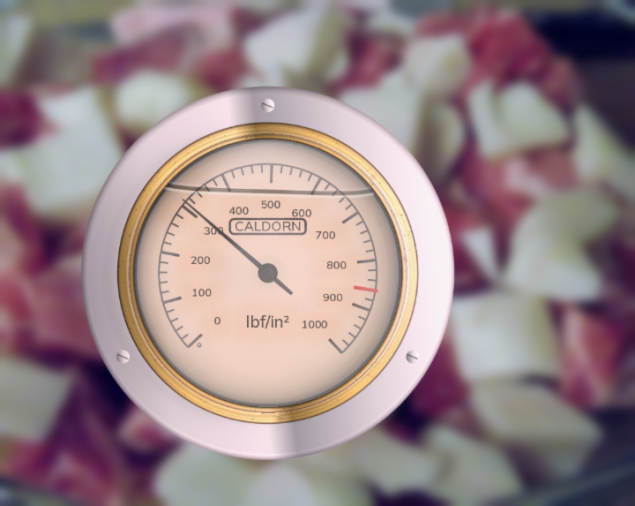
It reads 310 psi
